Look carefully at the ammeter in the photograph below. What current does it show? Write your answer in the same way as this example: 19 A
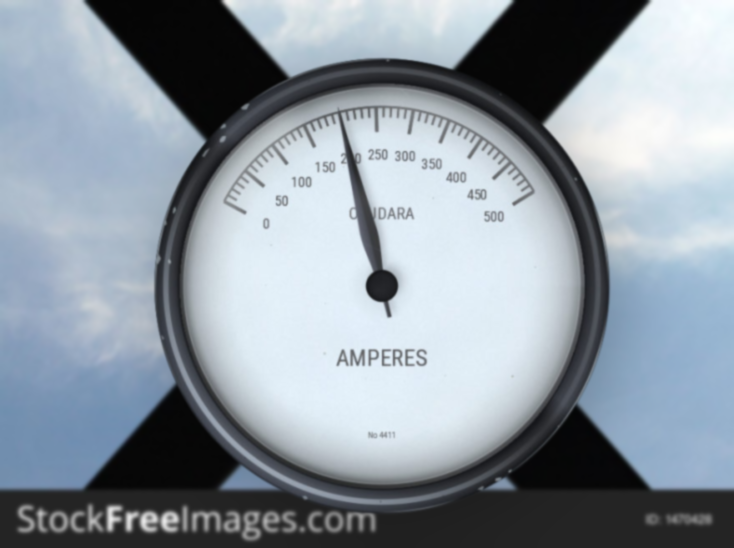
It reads 200 A
